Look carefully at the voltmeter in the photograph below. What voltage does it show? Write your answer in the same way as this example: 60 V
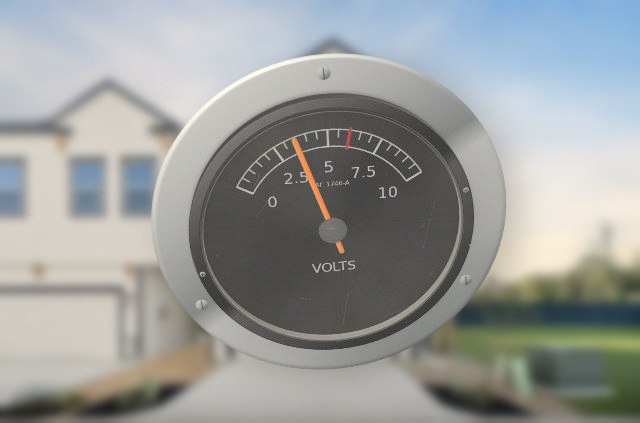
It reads 3.5 V
